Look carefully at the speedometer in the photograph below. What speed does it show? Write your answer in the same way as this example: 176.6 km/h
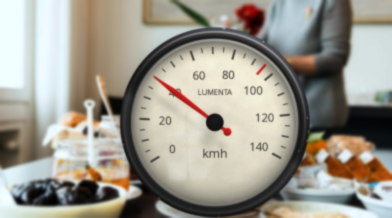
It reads 40 km/h
